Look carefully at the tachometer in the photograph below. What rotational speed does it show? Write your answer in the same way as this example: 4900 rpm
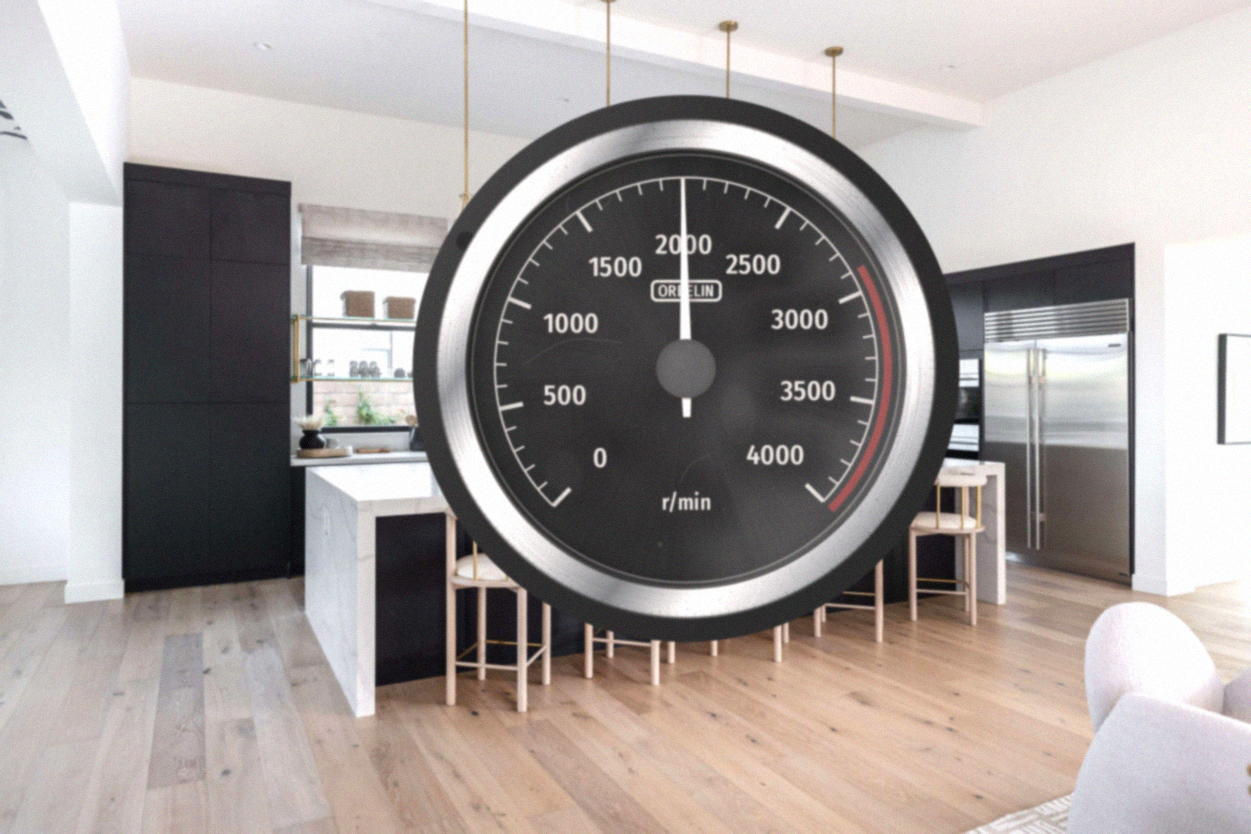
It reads 2000 rpm
